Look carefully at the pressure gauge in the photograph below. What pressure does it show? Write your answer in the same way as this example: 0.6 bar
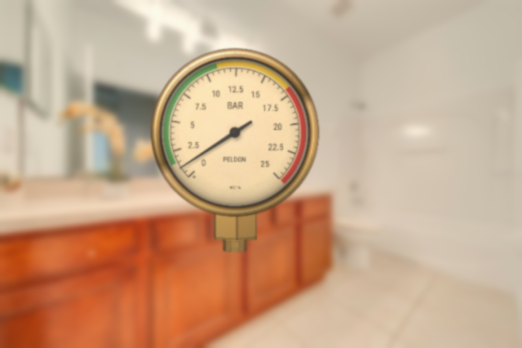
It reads 1 bar
